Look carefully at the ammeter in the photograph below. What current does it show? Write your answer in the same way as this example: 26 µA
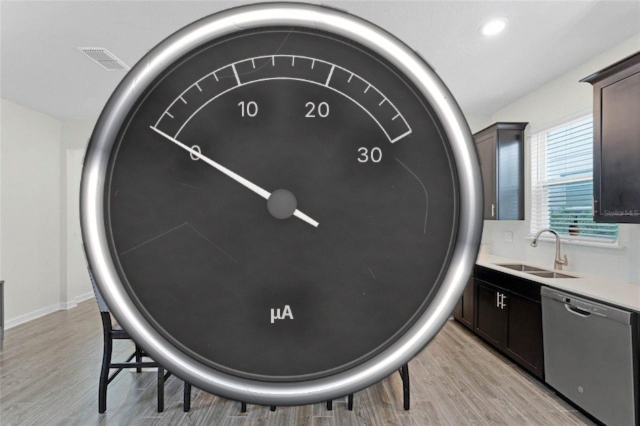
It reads 0 µA
